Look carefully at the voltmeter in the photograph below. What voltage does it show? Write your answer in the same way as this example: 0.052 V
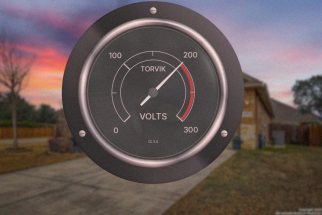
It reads 200 V
